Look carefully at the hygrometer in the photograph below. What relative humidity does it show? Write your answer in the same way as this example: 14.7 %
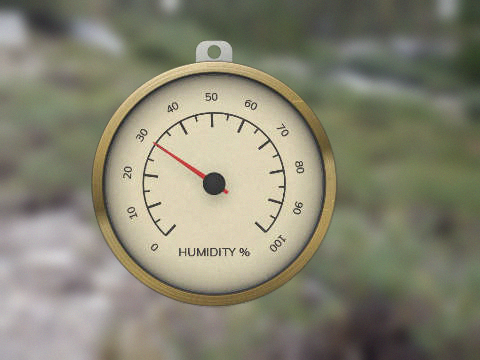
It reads 30 %
